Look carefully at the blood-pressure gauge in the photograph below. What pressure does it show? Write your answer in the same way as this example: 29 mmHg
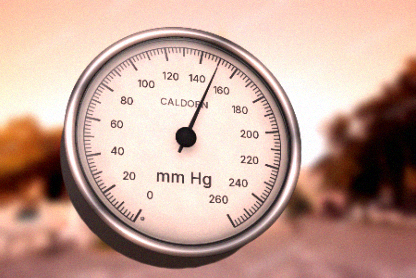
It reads 150 mmHg
